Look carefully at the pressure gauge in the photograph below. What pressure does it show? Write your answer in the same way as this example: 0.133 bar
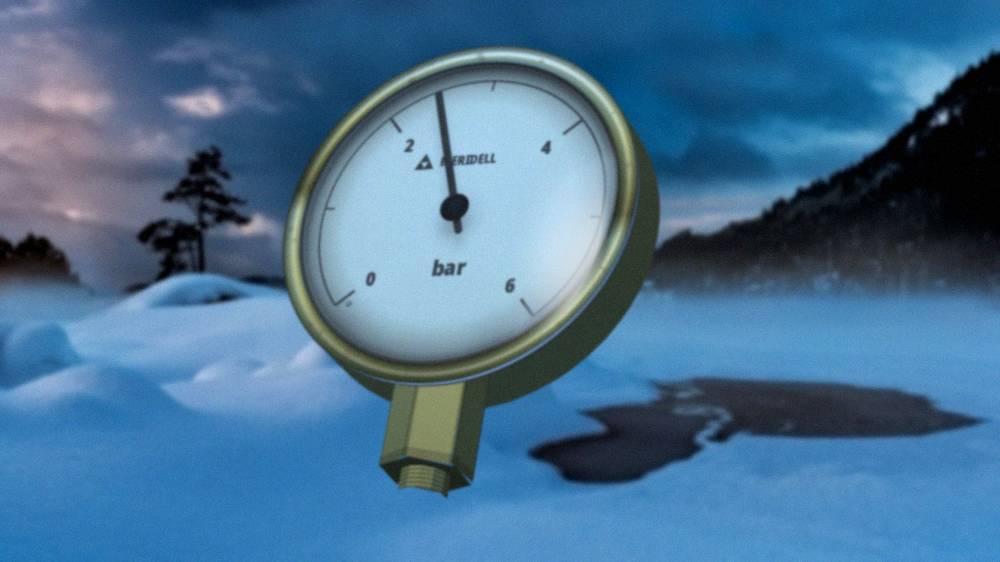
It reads 2.5 bar
